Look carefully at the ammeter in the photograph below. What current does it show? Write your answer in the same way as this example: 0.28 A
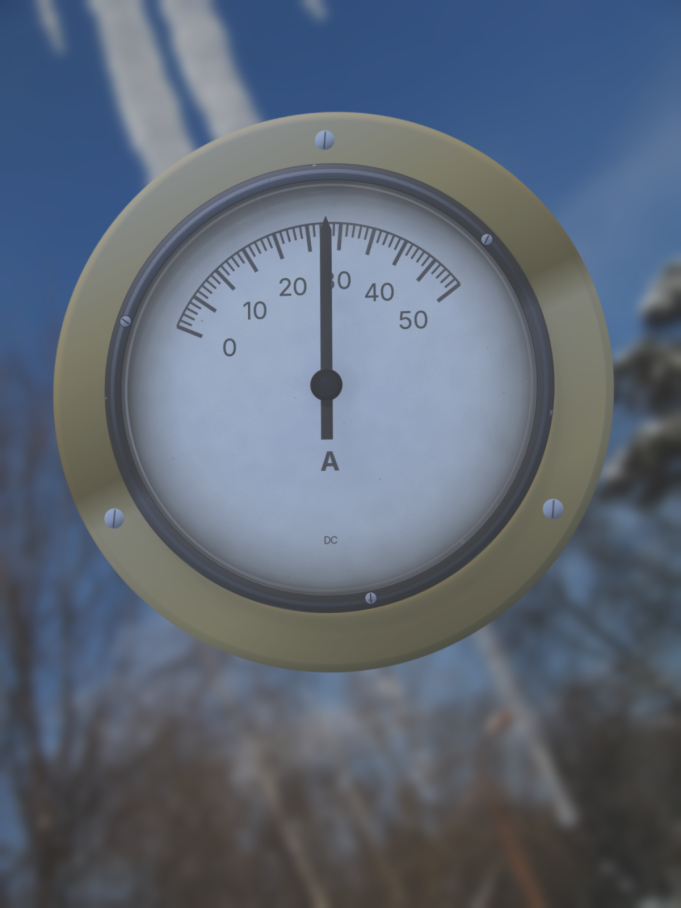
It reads 28 A
